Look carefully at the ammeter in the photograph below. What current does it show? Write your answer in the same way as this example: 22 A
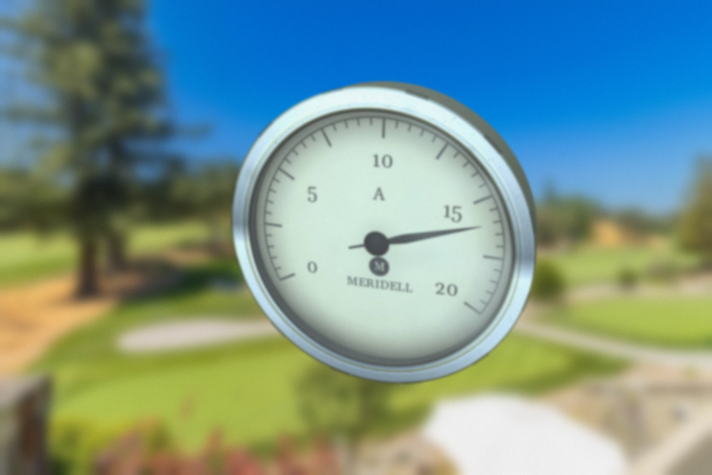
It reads 16 A
